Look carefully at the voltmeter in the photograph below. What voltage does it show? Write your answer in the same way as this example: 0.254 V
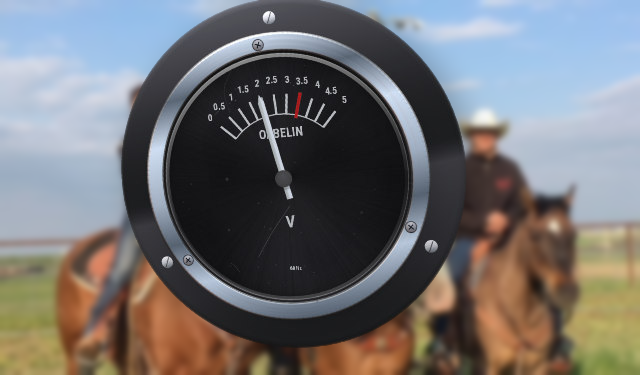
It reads 2 V
